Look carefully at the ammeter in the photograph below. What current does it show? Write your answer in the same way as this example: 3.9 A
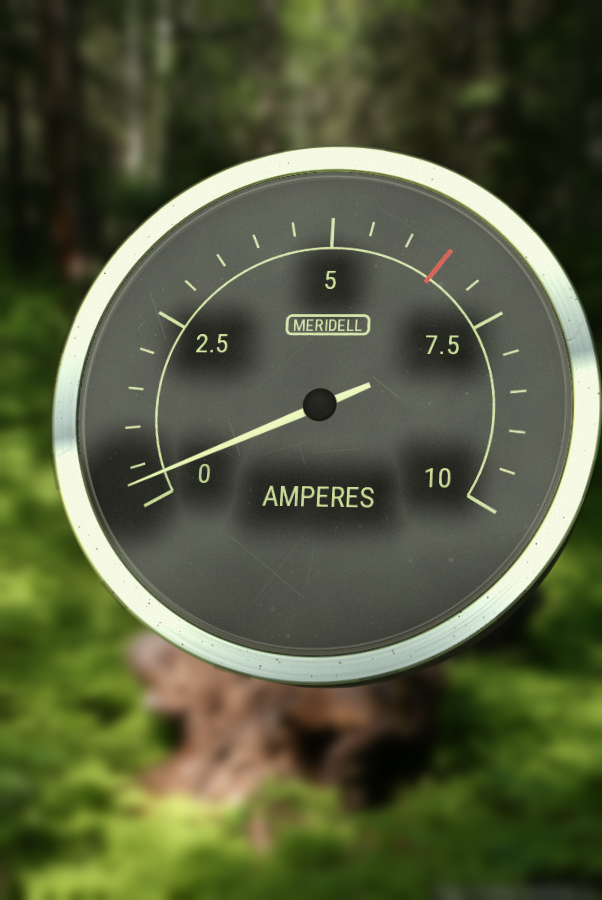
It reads 0.25 A
